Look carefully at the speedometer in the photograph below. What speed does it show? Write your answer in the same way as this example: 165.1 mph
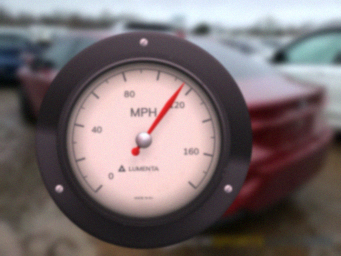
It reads 115 mph
